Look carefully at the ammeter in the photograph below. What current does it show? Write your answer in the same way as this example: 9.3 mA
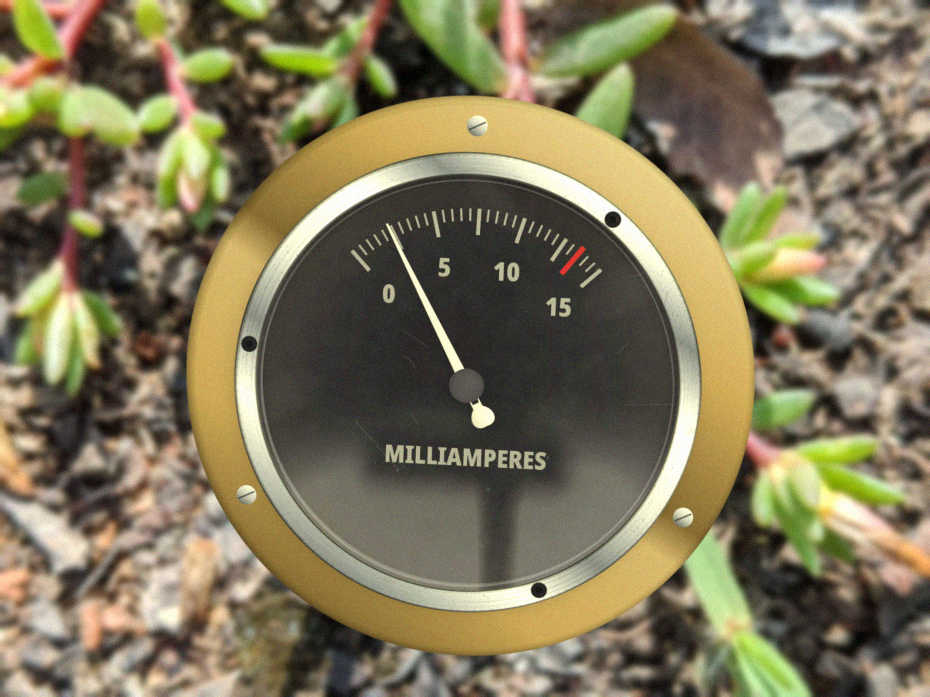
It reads 2.5 mA
